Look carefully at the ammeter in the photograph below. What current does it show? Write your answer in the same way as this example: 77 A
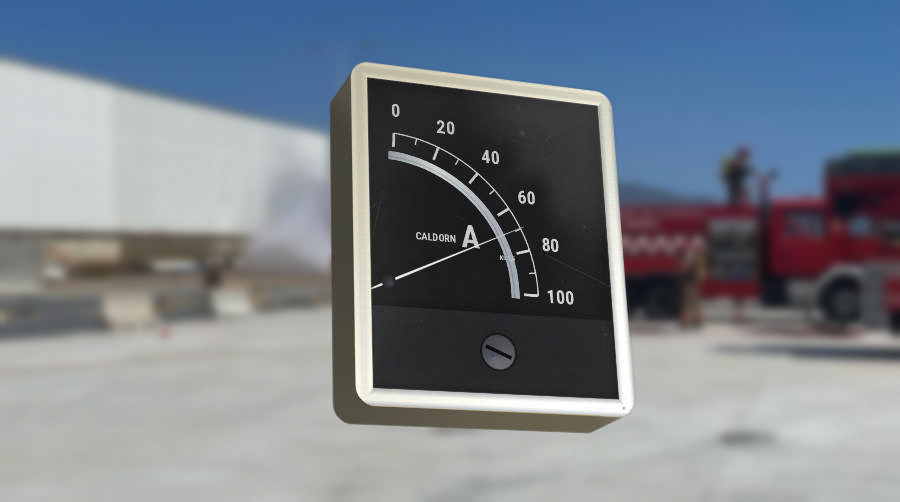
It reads 70 A
